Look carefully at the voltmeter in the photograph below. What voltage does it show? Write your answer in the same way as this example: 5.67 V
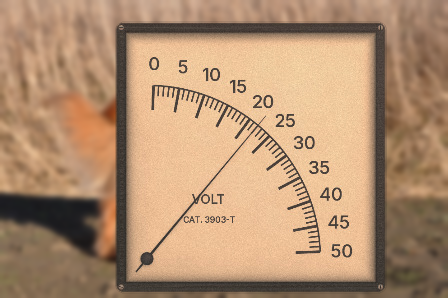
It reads 22 V
